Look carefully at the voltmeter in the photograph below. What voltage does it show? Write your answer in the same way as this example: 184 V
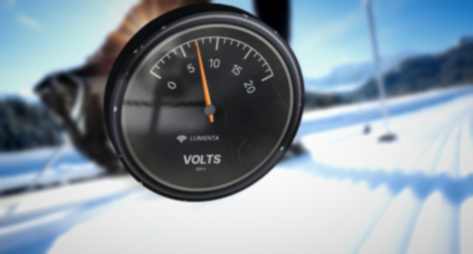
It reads 7 V
